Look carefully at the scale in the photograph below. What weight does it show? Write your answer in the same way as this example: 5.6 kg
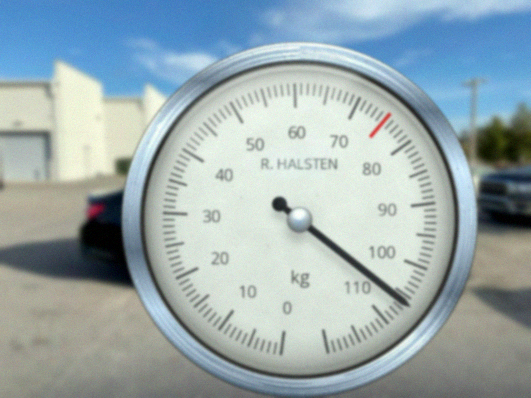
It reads 106 kg
